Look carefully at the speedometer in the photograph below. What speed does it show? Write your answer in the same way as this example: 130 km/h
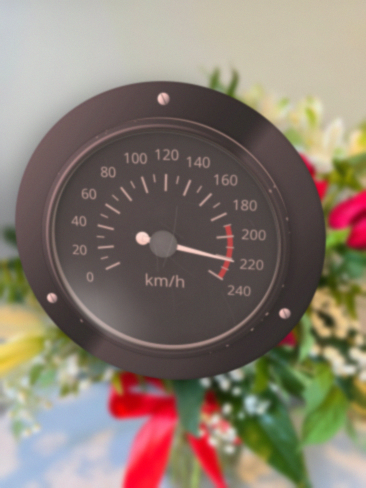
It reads 220 km/h
